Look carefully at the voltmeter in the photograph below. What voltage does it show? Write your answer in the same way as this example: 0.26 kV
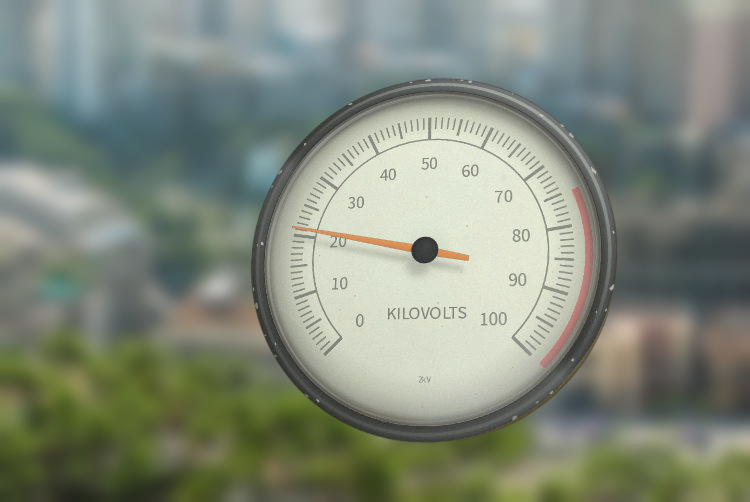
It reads 21 kV
